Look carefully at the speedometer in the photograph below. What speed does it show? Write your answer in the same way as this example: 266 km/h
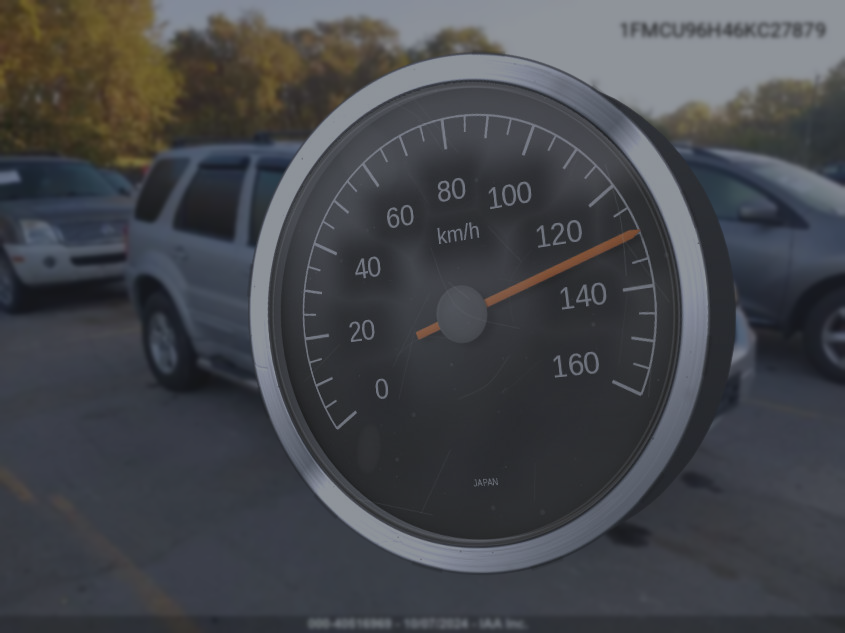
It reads 130 km/h
